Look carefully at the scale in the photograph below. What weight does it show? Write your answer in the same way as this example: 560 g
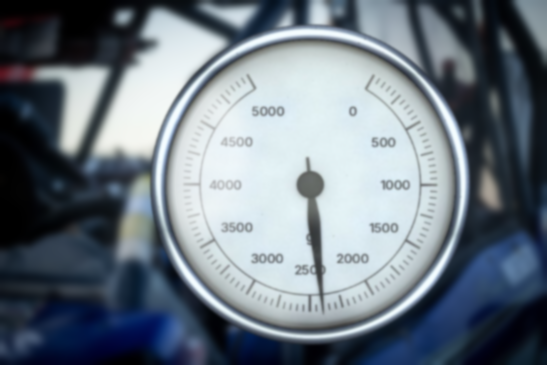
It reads 2400 g
